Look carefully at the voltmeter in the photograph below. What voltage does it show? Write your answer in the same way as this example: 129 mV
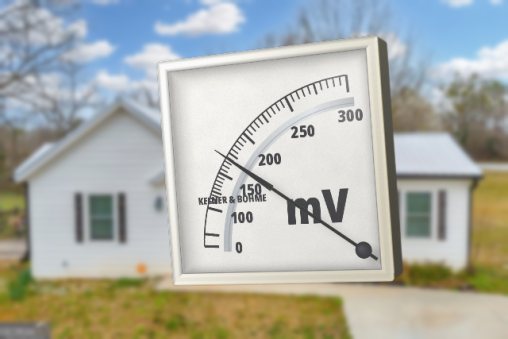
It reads 170 mV
